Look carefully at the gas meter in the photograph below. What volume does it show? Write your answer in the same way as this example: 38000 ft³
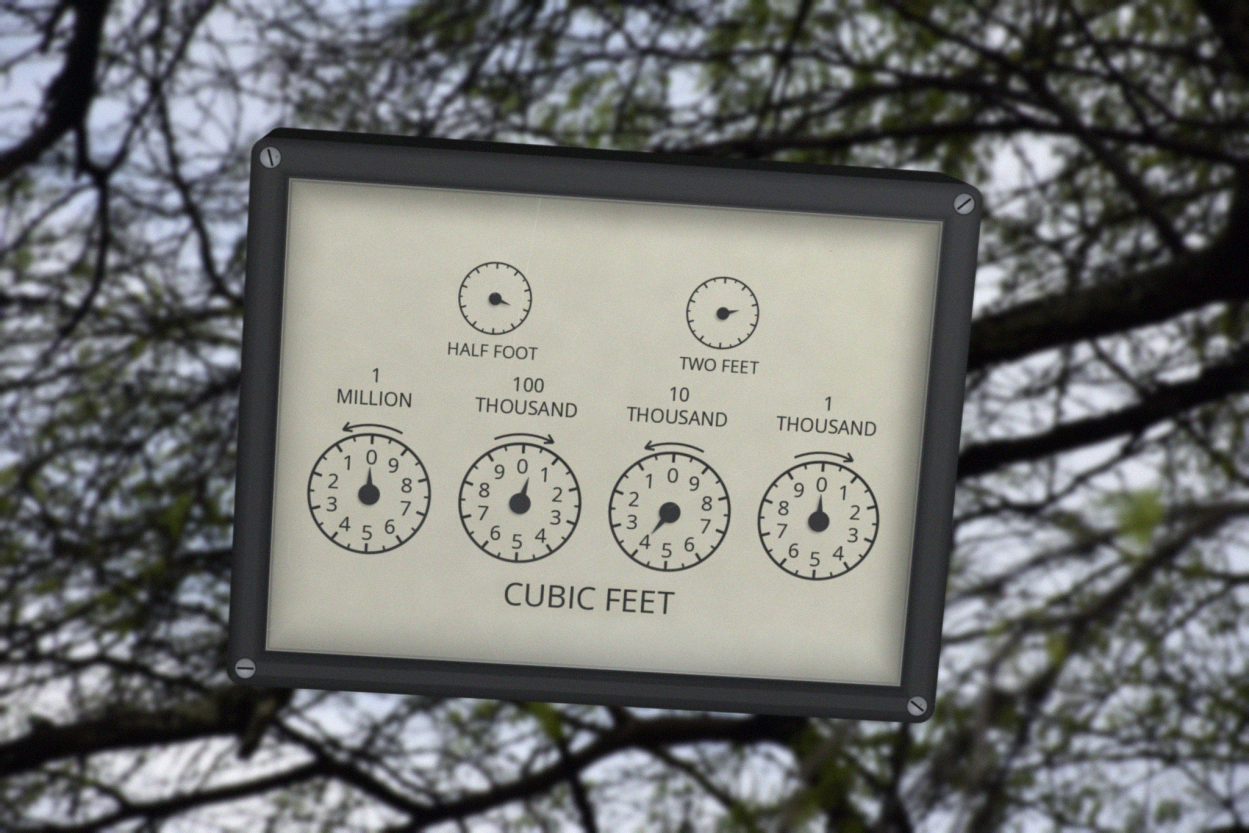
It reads 4000 ft³
